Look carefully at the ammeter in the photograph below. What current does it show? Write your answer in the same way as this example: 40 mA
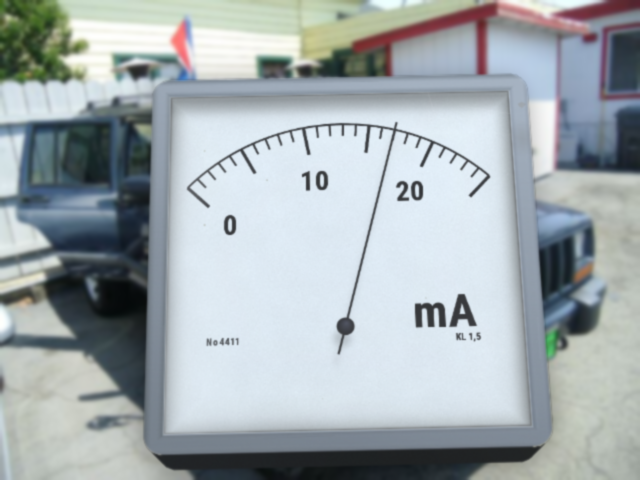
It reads 17 mA
